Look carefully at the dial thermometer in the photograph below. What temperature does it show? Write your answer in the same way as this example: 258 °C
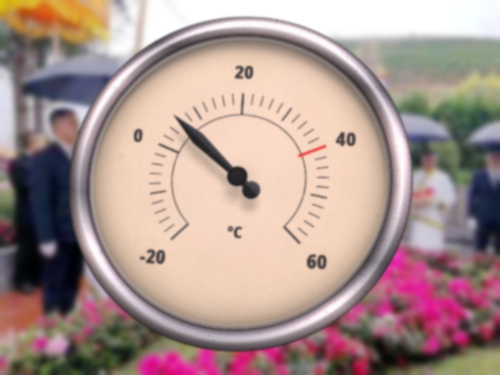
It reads 6 °C
